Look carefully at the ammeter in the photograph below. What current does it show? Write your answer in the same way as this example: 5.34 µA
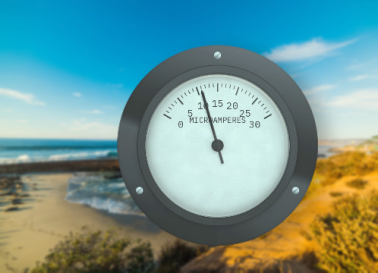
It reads 11 µA
